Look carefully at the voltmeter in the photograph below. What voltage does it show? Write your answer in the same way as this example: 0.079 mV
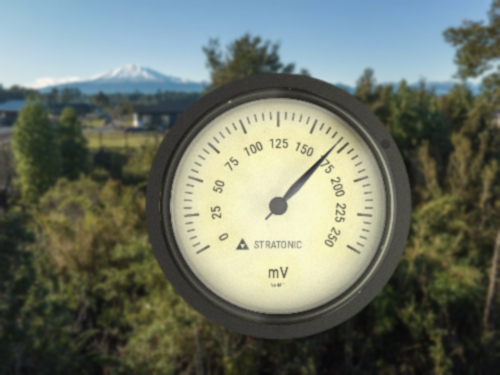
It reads 170 mV
